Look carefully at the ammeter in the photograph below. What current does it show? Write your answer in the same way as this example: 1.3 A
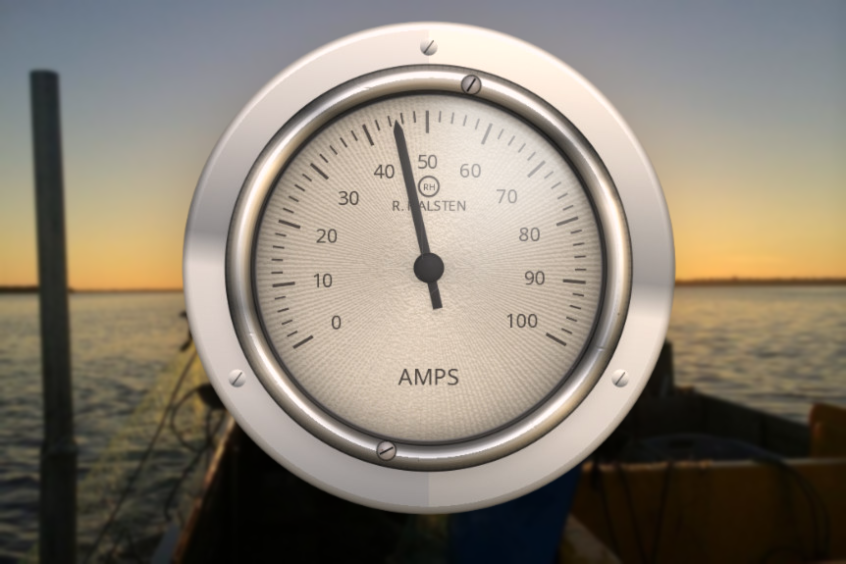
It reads 45 A
